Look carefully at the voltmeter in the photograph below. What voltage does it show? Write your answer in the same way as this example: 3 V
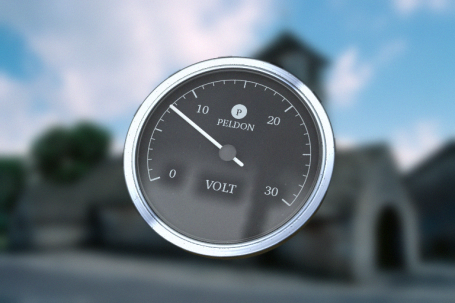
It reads 7.5 V
